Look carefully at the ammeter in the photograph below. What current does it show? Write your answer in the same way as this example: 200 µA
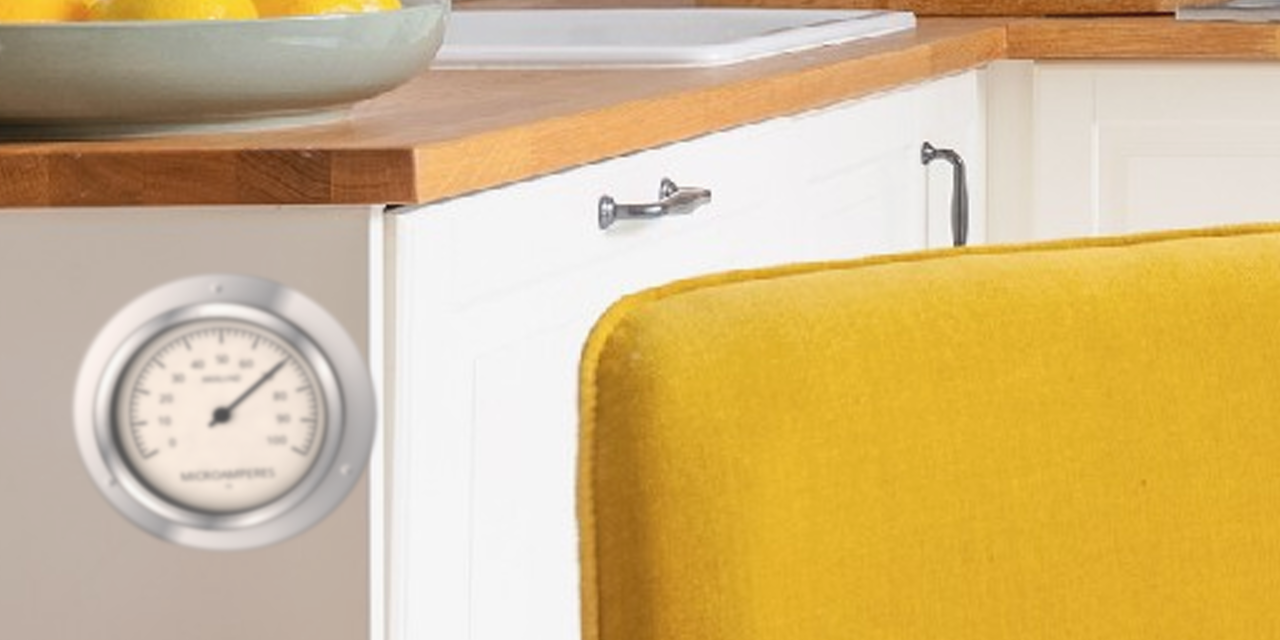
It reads 70 µA
